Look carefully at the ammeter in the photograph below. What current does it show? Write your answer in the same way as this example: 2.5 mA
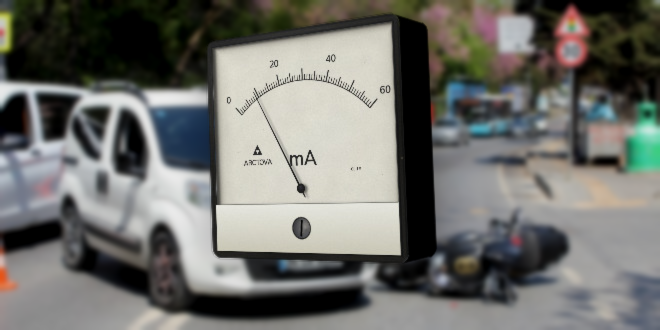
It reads 10 mA
